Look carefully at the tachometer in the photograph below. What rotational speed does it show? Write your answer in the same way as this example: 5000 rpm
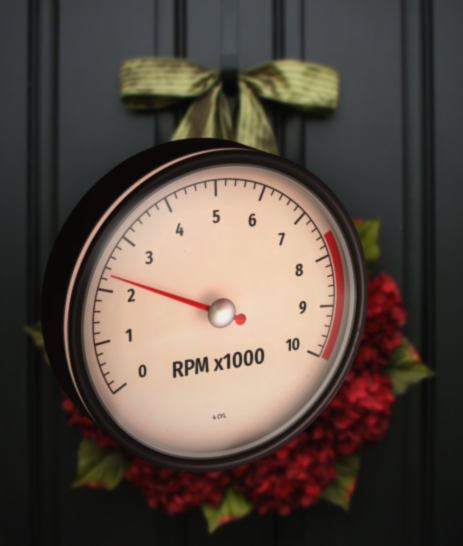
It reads 2300 rpm
